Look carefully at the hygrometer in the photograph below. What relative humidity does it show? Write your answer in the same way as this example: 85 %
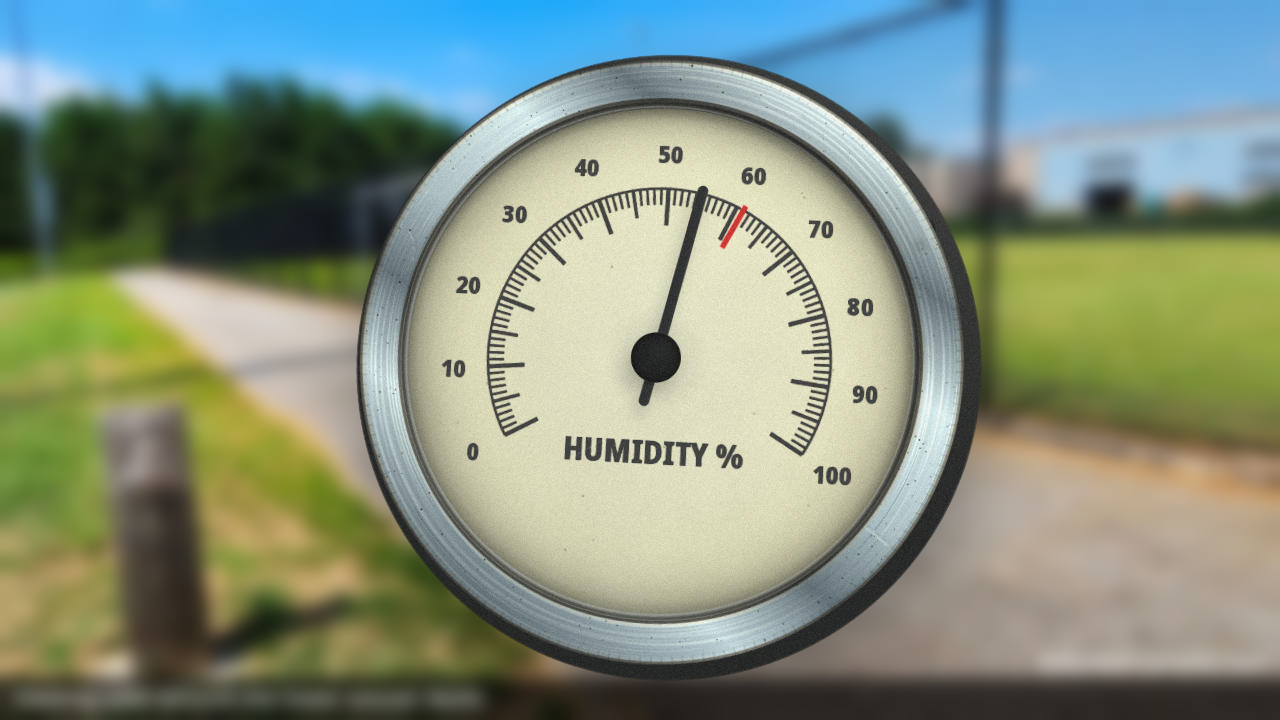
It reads 55 %
